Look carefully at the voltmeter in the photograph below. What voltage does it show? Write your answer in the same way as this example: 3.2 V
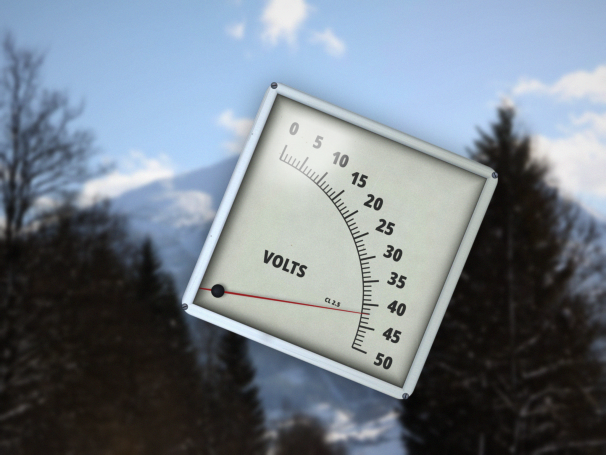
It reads 42 V
